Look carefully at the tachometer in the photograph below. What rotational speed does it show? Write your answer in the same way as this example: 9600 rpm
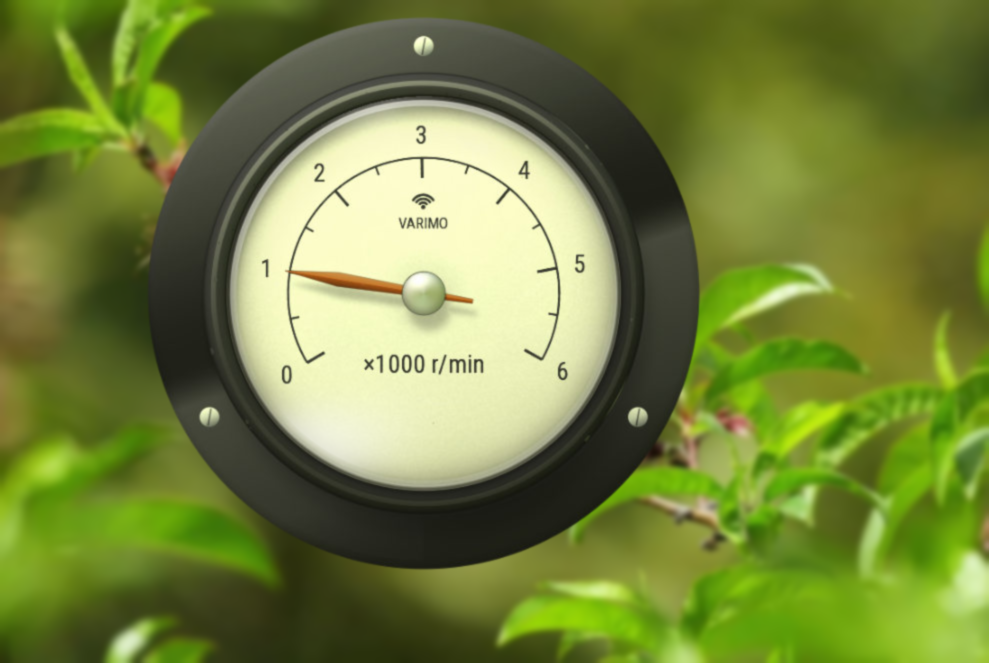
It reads 1000 rpm
